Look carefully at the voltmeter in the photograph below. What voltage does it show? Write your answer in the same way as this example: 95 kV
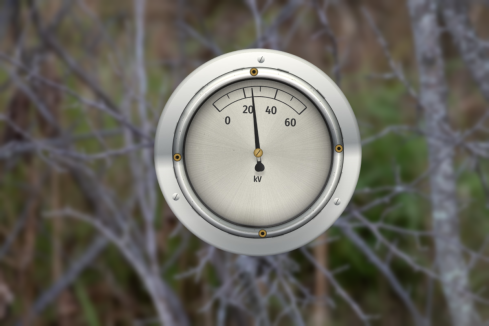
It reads 25 kV
